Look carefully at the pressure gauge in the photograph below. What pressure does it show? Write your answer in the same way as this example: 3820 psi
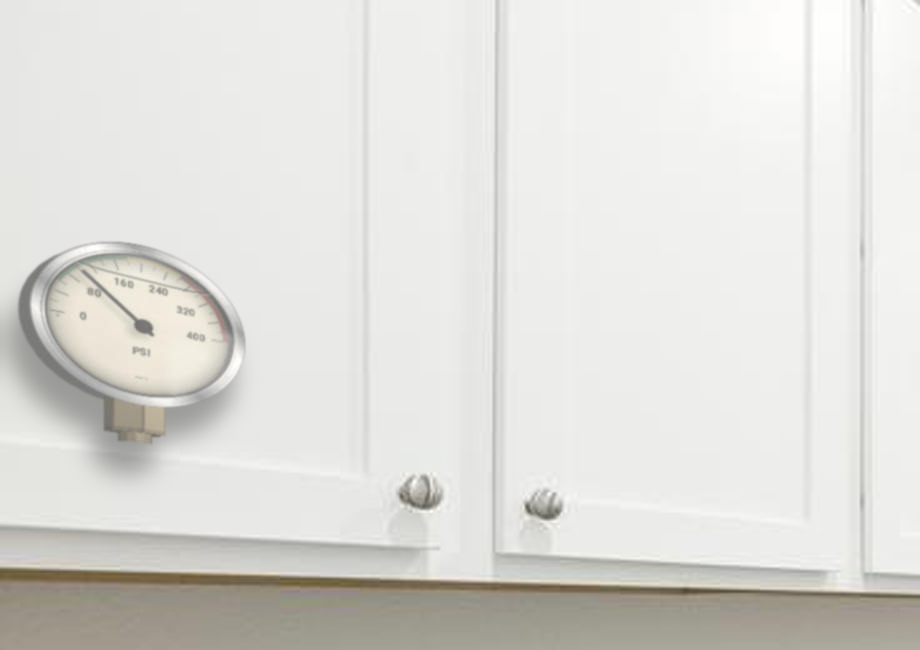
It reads 100 psi
